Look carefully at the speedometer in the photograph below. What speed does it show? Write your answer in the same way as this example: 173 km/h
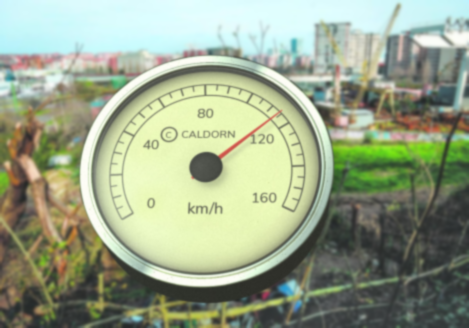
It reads 115 km/h
